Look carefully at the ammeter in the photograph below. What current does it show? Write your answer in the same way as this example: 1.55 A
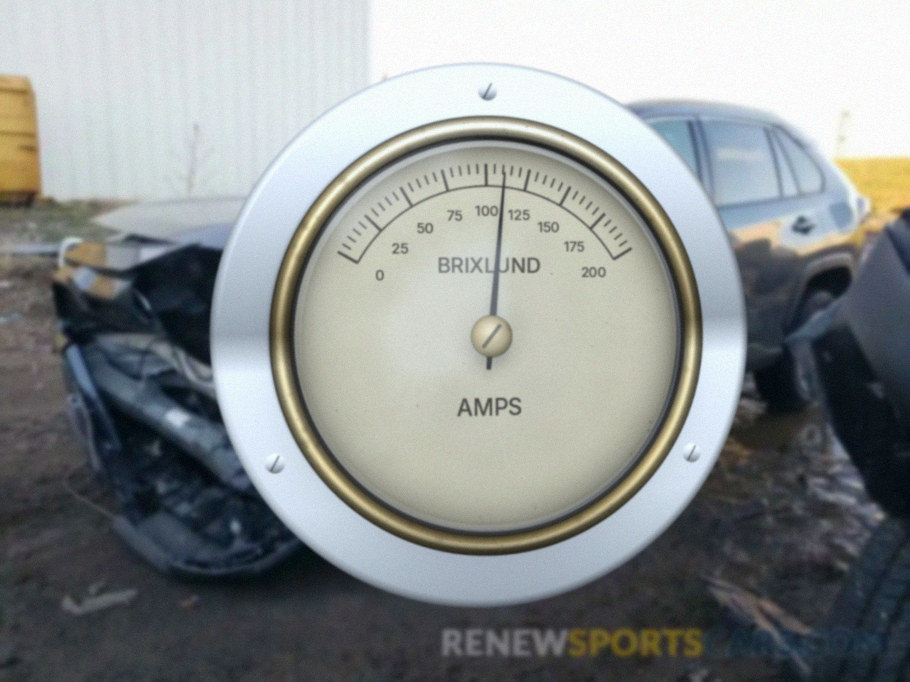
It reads 110 A
